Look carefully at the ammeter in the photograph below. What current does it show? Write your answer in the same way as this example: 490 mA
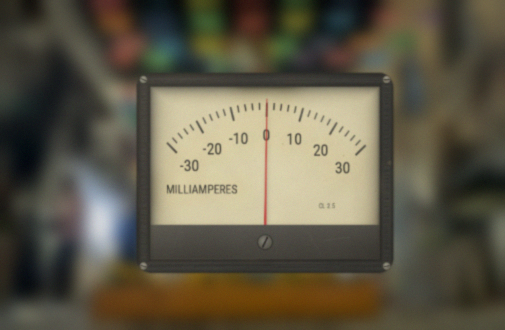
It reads 0 mA
